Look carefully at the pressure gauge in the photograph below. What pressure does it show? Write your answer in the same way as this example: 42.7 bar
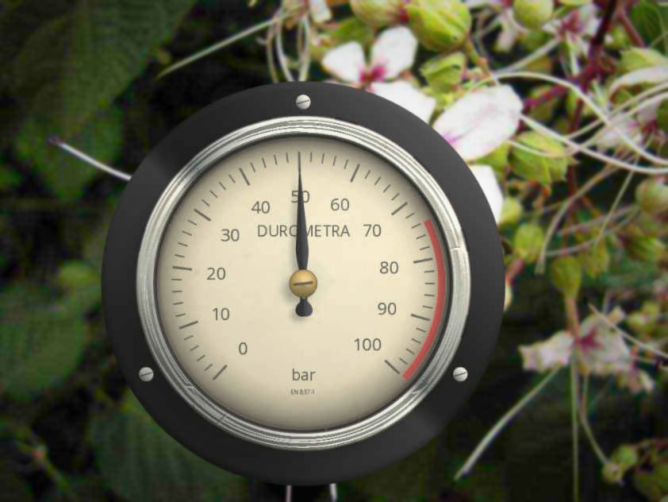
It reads 50 bar
